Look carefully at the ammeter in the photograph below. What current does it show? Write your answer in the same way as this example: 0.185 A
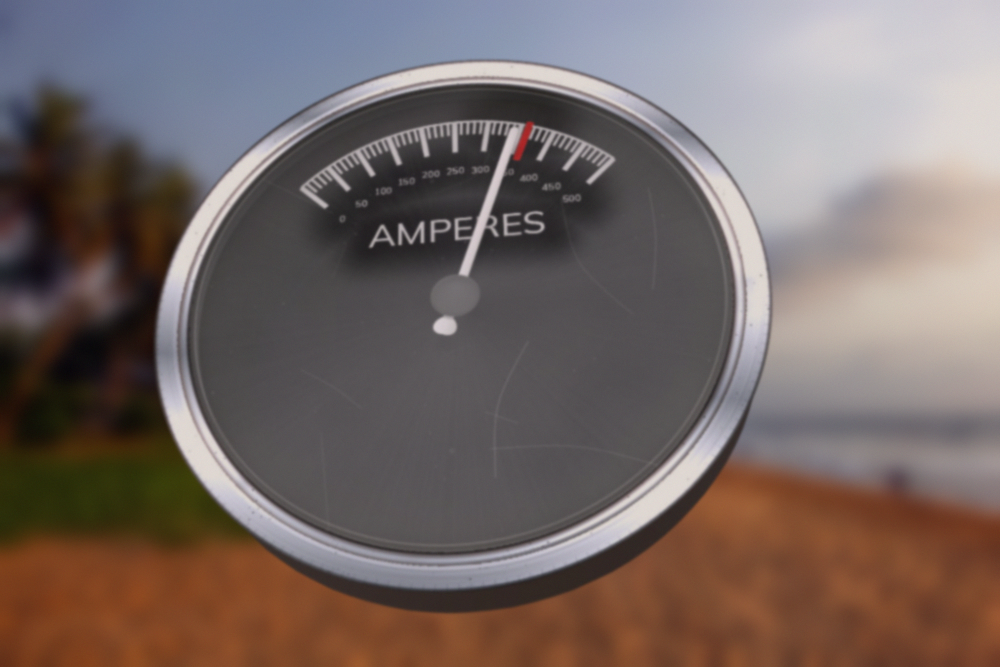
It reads 350 A
